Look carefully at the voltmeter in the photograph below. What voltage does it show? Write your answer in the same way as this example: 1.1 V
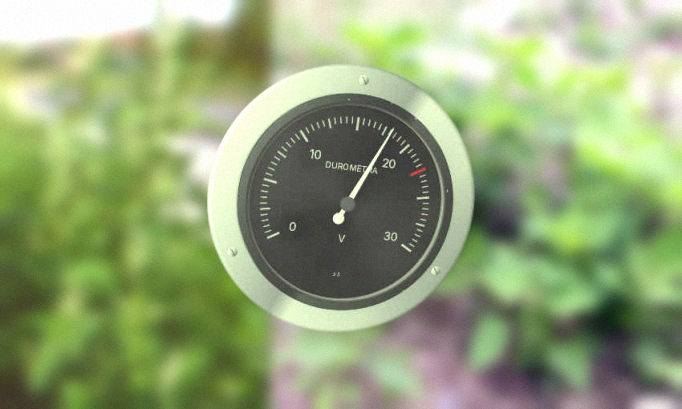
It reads 18 V
